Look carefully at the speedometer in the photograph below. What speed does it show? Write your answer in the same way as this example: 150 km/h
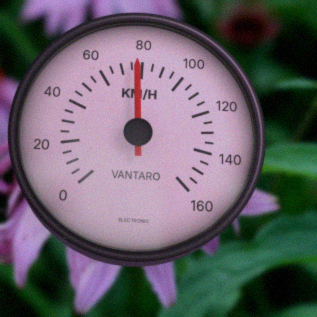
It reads 77.5 km/h
